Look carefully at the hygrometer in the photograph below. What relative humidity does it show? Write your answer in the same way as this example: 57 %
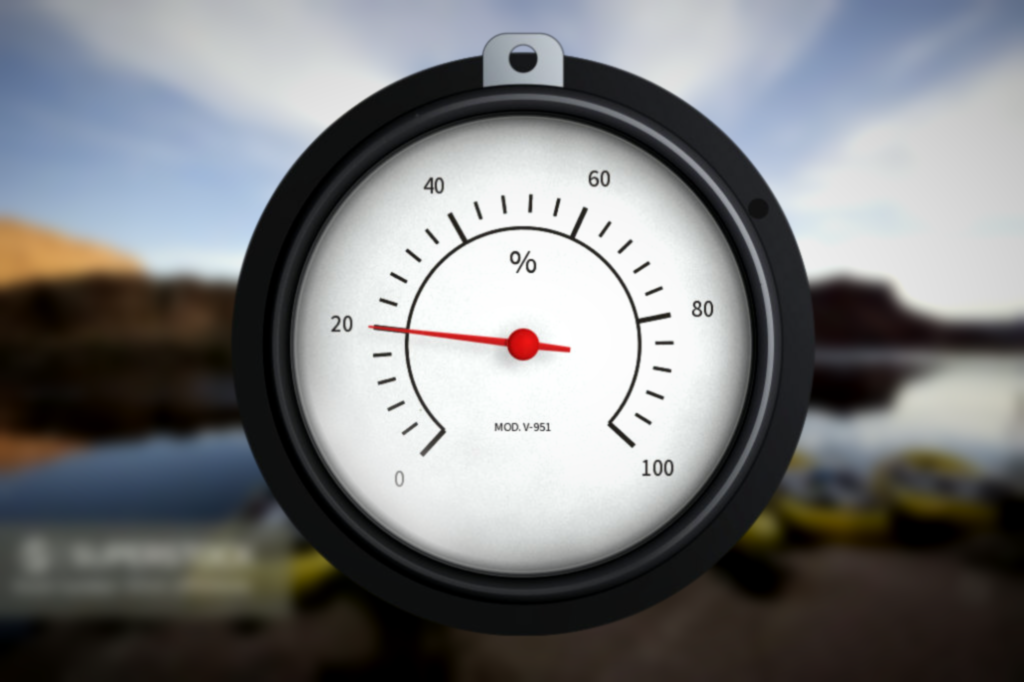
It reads 20 %
